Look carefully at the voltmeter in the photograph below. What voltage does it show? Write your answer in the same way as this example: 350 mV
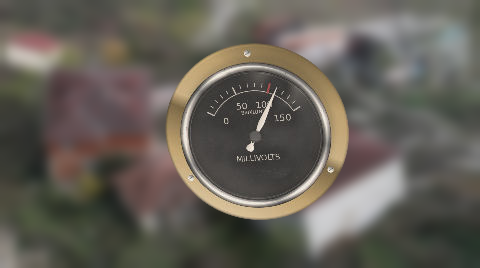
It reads 110 mV
